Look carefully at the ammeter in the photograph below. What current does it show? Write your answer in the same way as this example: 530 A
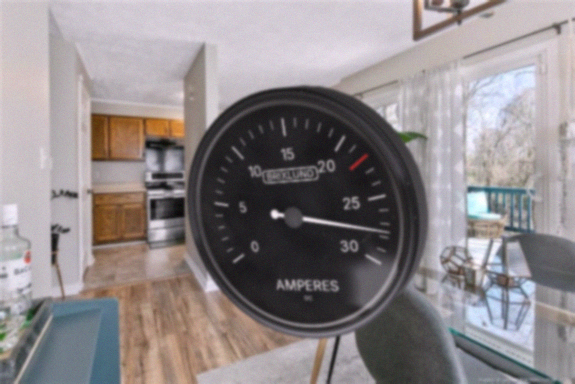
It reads 27.5 A
